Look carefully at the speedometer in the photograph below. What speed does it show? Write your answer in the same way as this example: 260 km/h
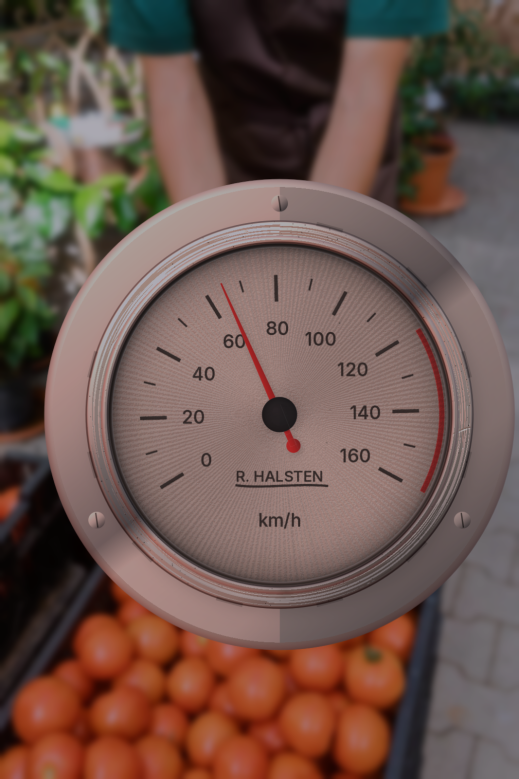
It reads 65 km/h
